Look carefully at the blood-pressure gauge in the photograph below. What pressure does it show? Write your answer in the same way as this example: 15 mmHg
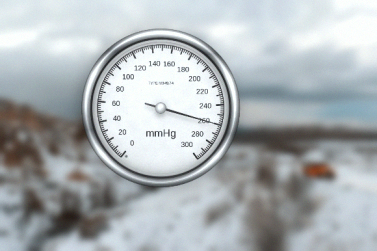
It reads 260 mmHg
